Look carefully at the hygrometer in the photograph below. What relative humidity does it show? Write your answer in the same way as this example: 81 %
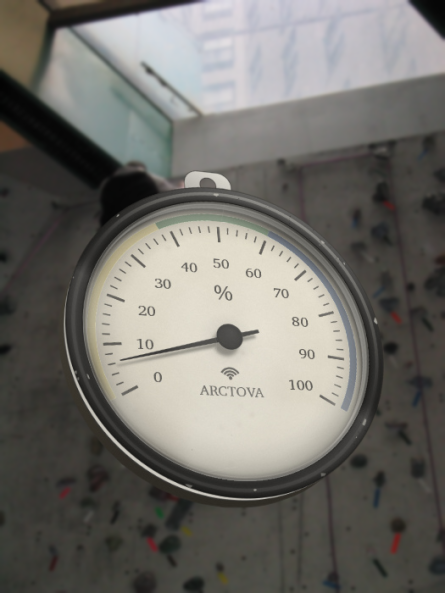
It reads 6 %
